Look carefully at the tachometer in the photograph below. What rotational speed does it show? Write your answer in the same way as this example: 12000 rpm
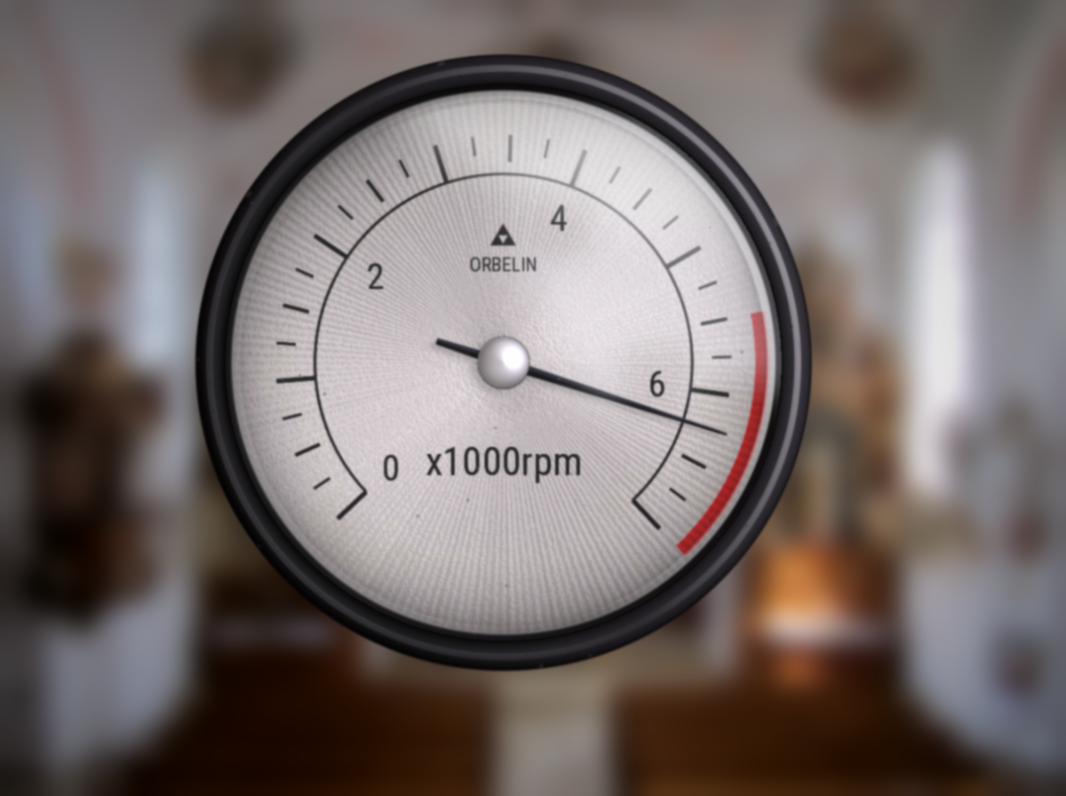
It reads 6250 rpm
